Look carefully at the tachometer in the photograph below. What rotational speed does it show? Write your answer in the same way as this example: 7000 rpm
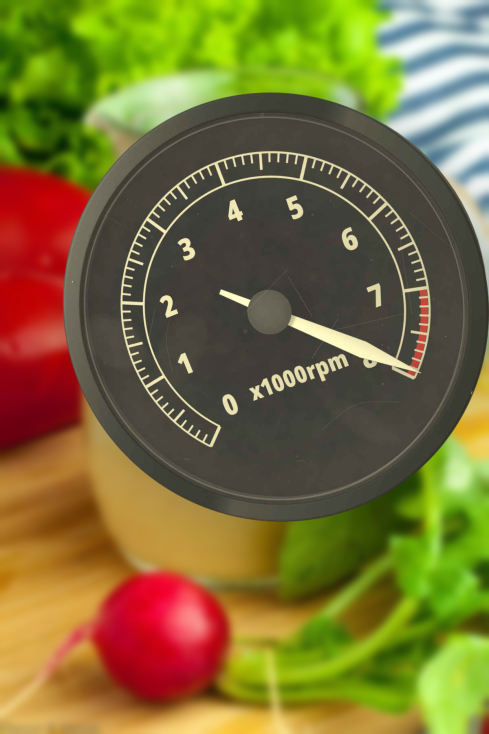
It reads 7900 rpm
